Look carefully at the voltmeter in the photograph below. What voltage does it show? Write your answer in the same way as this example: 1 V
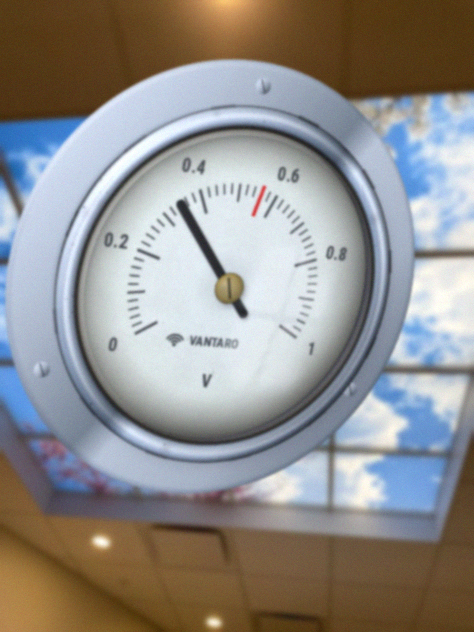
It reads 0.34 V
